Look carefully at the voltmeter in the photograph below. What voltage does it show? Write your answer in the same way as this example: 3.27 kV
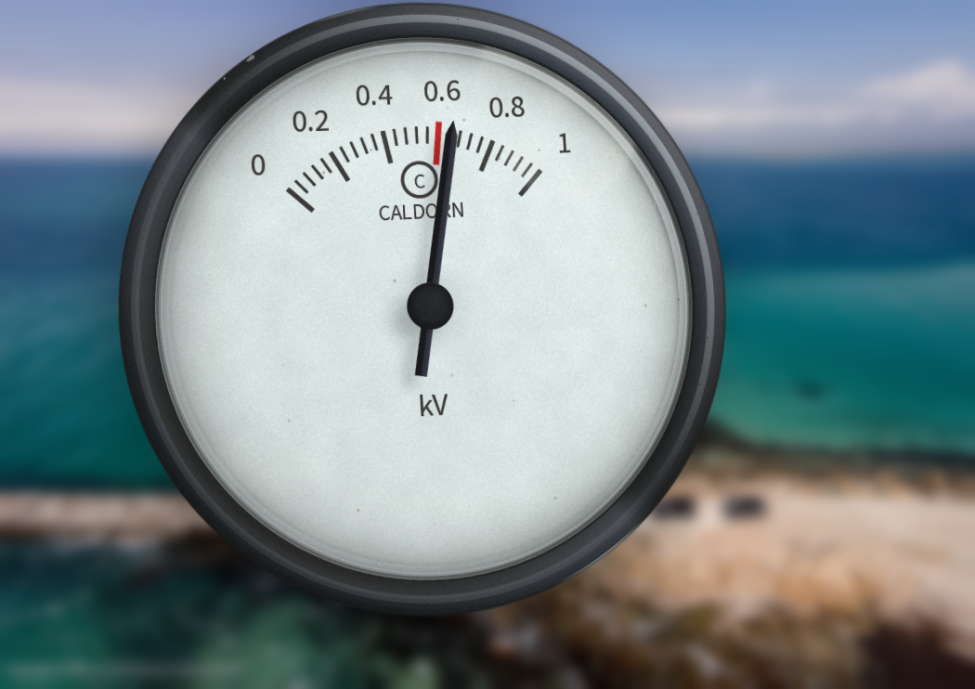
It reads 0.64 kV
